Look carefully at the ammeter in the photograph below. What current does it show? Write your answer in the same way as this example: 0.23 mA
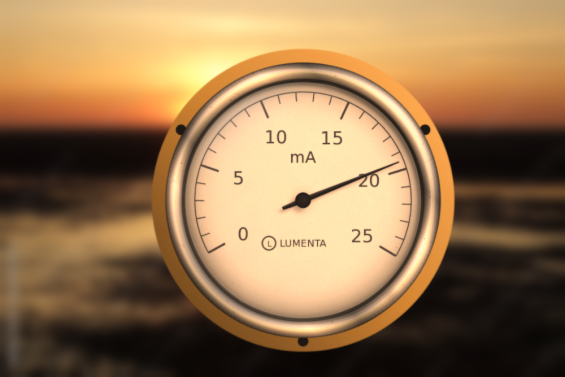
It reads 19.5 mA
